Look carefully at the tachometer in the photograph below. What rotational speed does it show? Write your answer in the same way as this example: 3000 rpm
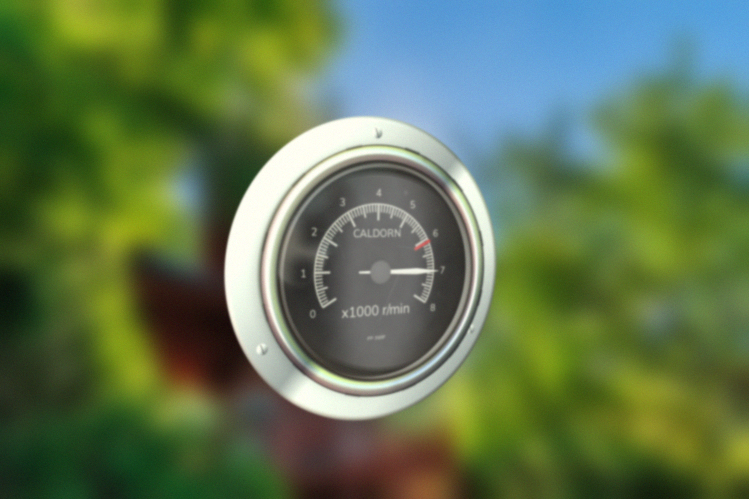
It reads 7000 rpm
